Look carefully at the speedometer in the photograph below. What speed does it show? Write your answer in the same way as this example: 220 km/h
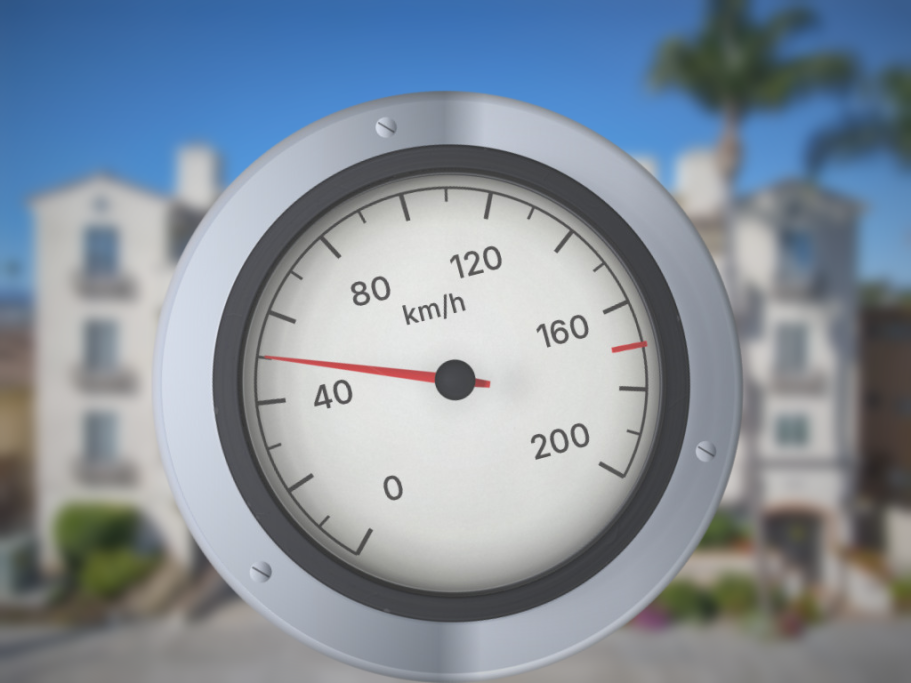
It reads 50 km/h
